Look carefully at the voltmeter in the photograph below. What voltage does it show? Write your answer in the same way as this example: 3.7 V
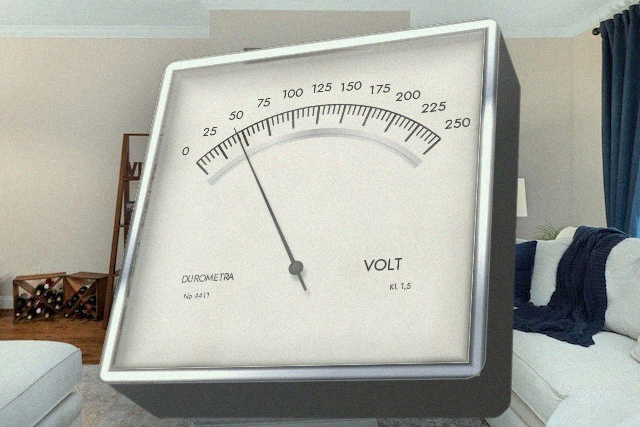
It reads 45 V
